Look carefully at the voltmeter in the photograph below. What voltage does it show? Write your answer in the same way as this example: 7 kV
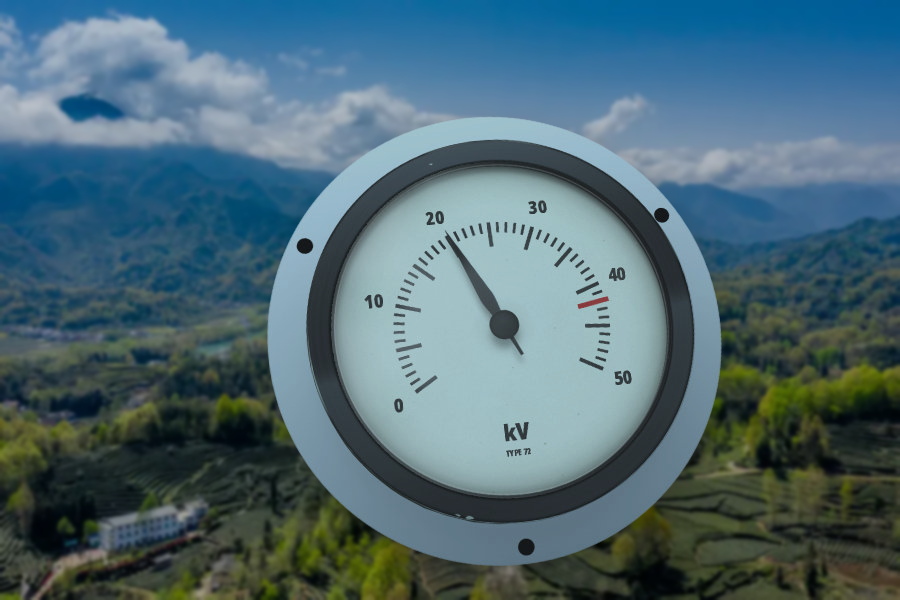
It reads 20 kV
